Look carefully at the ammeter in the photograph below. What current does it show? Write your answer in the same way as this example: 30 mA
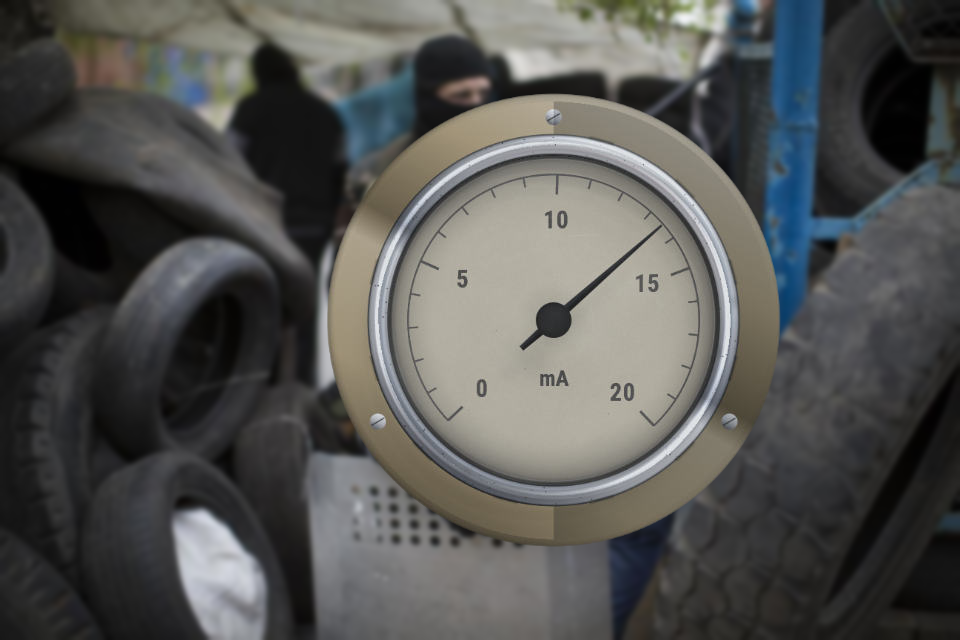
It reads 13.5 mA
